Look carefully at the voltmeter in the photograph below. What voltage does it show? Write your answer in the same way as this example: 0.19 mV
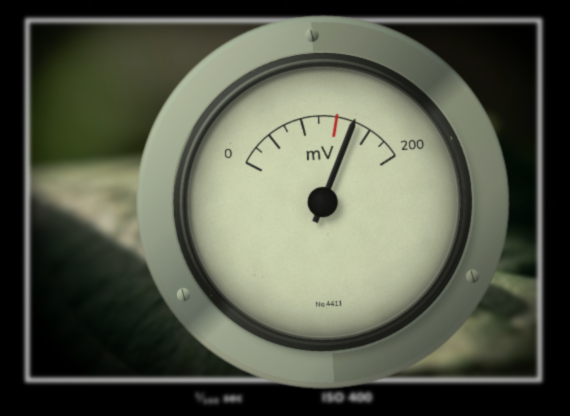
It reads 140 mV
